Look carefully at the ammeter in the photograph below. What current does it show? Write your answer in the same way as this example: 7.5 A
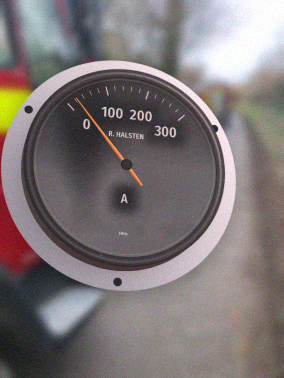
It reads 20 A
